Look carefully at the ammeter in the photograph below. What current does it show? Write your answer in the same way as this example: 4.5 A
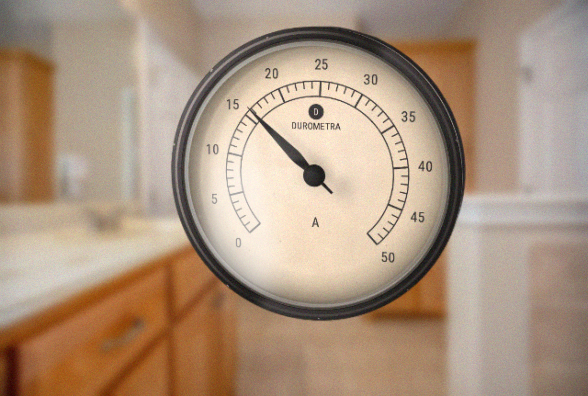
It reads 16 A
